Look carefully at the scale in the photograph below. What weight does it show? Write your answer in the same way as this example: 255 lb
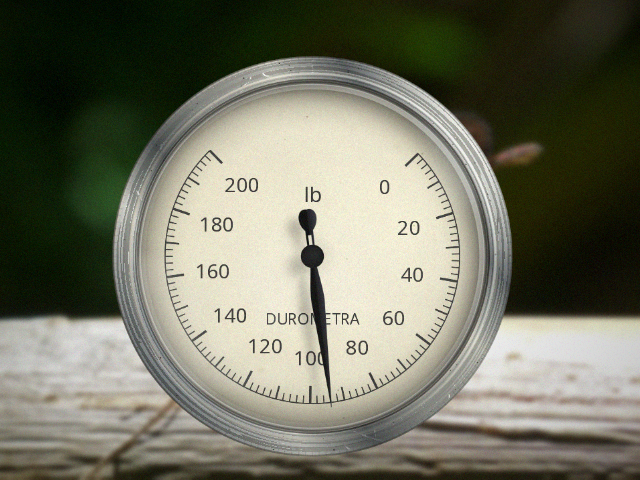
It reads 94 lb
